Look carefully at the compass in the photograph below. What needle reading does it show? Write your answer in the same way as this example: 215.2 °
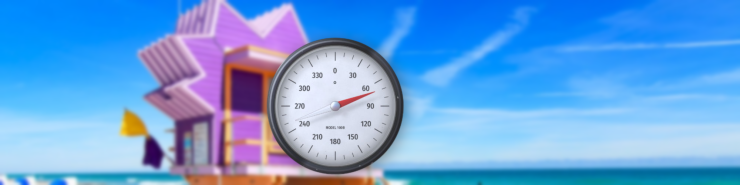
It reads 70 °
